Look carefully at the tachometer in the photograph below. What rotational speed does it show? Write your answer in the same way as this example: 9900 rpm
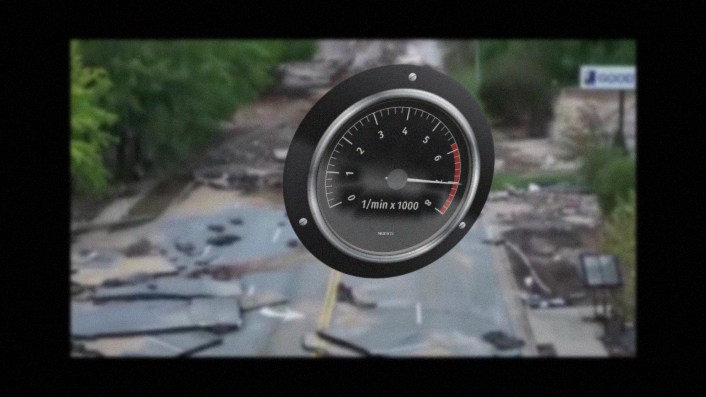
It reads 7000 rpm
